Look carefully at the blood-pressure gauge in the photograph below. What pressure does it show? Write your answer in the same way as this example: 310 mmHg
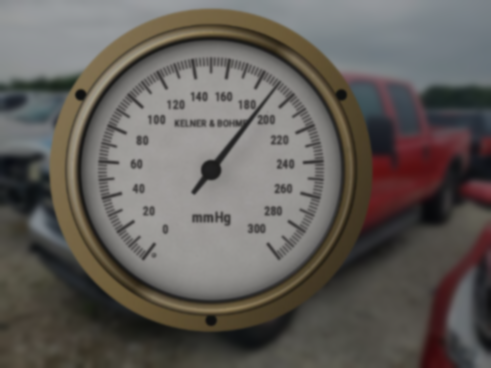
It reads 190 mmHg
